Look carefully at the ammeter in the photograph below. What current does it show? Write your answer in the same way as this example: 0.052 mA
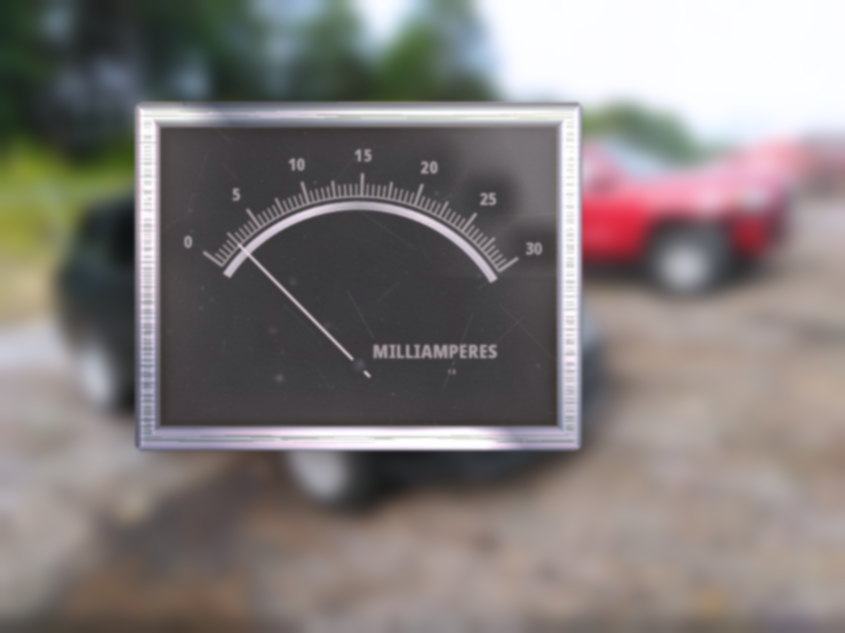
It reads 2.5 mA
